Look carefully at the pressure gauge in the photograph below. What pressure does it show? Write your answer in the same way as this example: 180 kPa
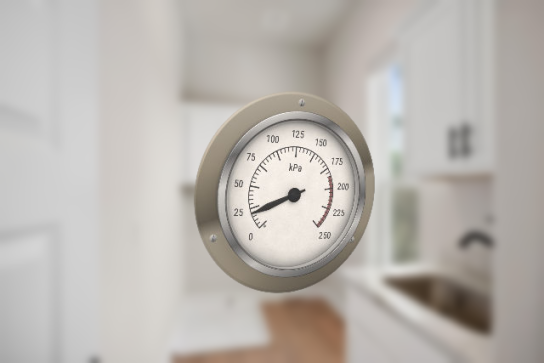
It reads 20 kPa
